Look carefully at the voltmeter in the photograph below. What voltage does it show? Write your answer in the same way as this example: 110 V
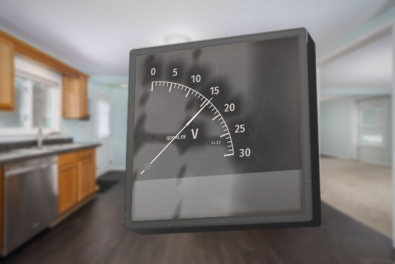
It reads 16 V
